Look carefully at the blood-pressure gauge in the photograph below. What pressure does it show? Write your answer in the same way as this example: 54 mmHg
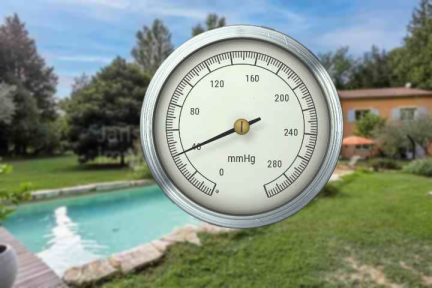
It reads 40 mmHg
